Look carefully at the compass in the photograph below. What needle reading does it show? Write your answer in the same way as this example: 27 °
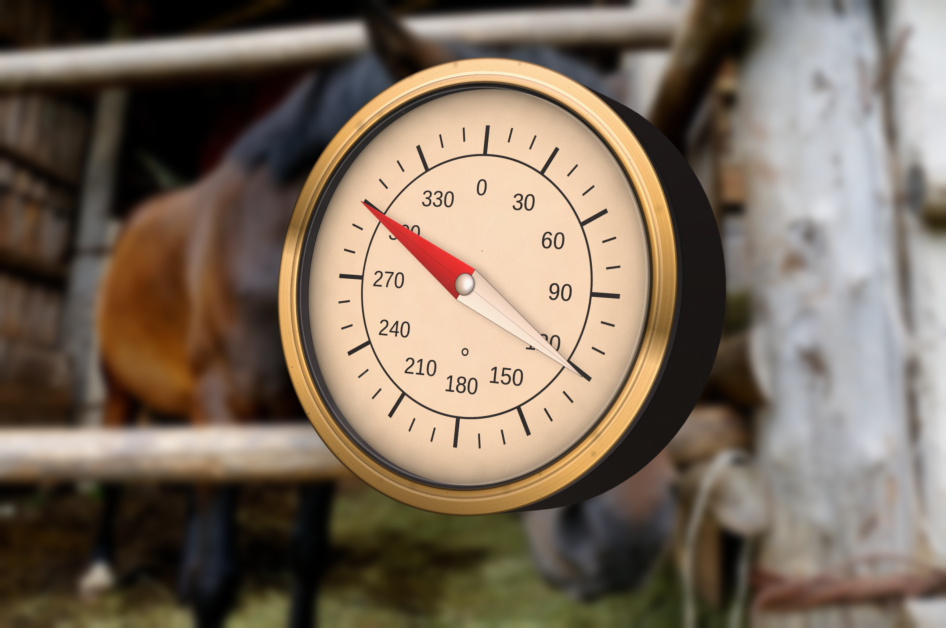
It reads 300 °
